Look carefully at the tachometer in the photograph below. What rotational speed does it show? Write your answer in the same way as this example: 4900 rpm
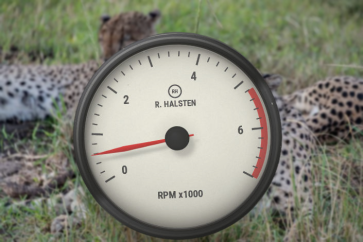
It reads 600 rpm
